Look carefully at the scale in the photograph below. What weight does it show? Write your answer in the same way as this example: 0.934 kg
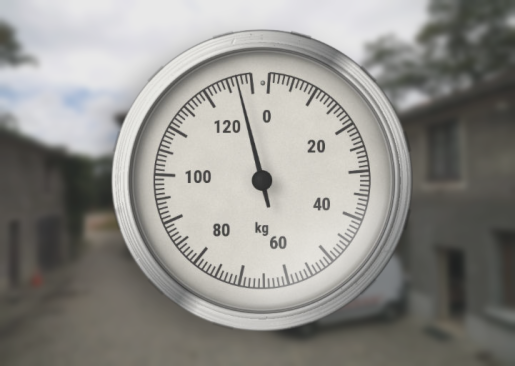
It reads 127 kg
